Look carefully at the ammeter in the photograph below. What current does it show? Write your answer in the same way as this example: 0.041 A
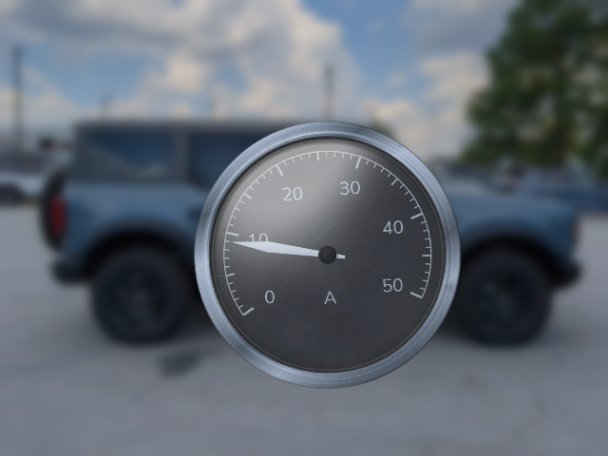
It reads 9 A
